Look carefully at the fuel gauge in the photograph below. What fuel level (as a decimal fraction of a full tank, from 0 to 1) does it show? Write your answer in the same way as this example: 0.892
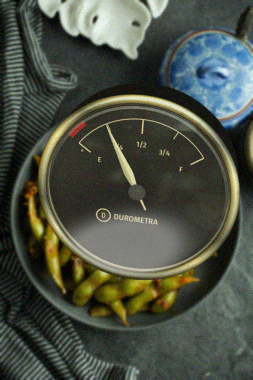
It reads 0.25
